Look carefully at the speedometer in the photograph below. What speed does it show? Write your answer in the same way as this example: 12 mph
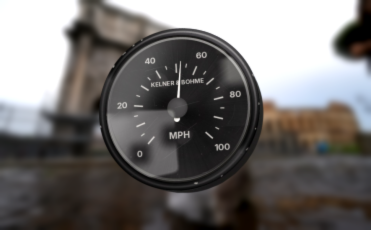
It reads 52.5 mph
